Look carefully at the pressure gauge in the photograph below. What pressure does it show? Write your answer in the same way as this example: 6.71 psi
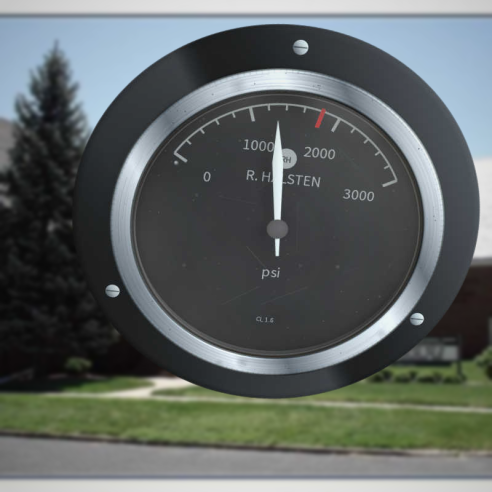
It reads 1300 psi
